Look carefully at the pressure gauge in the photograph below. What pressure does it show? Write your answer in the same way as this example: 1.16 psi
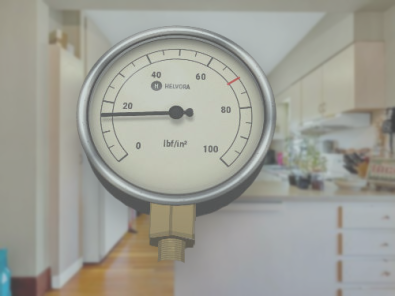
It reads 15 psi
